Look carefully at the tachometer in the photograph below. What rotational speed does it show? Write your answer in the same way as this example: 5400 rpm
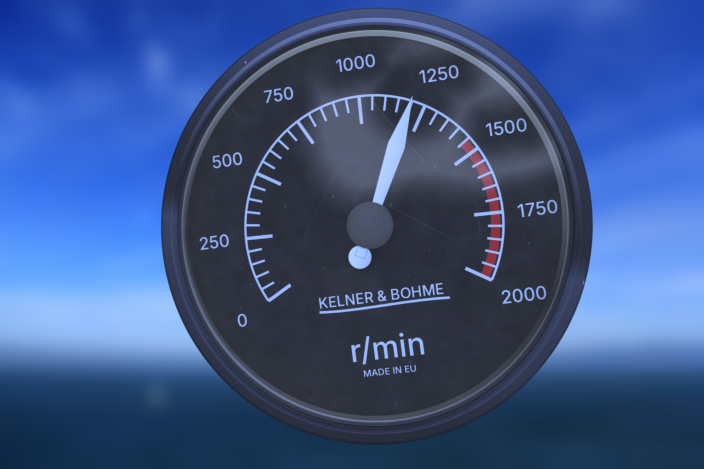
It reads 1200 rpm
